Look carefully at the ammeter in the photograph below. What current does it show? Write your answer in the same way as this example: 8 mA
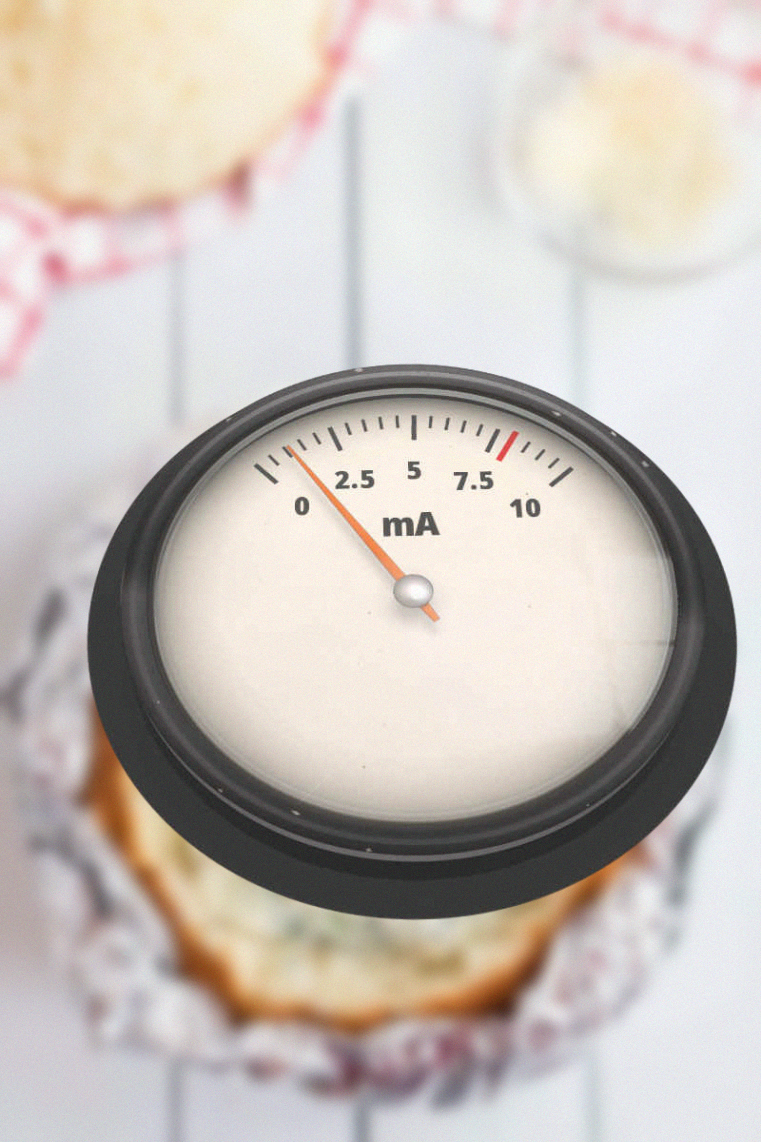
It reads 1 mA
